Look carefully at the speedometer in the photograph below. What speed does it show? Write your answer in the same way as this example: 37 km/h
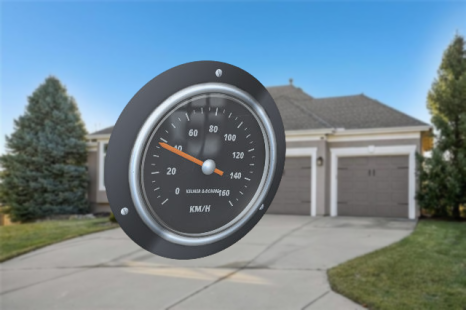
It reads 37.5 km/h
